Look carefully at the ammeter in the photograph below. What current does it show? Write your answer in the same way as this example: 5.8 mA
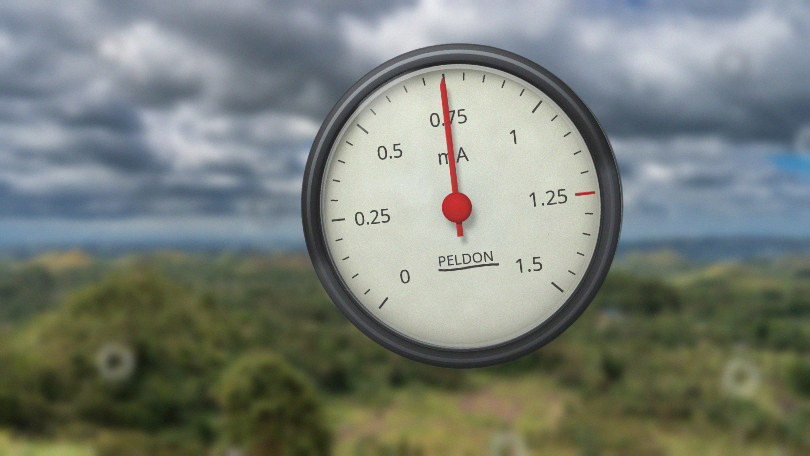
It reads 0.75 mA
